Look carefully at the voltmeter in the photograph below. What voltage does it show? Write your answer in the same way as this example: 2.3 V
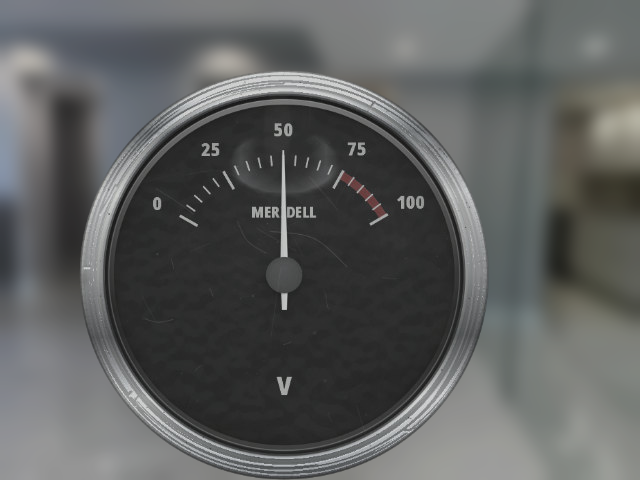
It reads 50 V
